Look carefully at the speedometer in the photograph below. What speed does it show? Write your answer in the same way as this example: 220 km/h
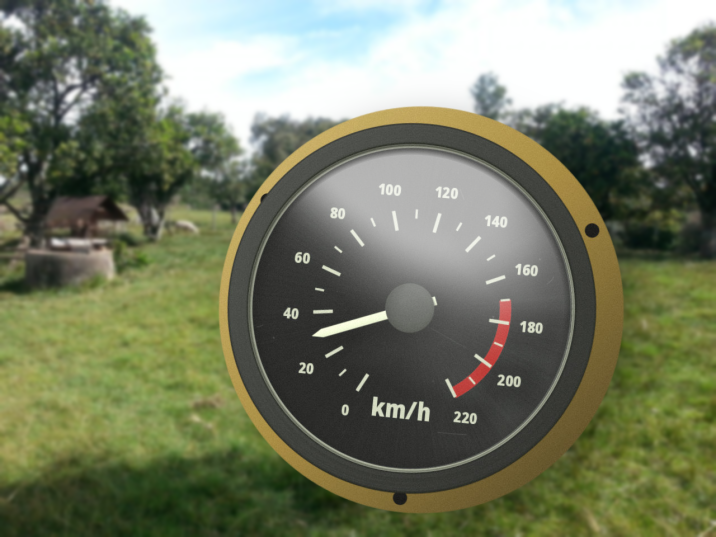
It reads 30 km/h
